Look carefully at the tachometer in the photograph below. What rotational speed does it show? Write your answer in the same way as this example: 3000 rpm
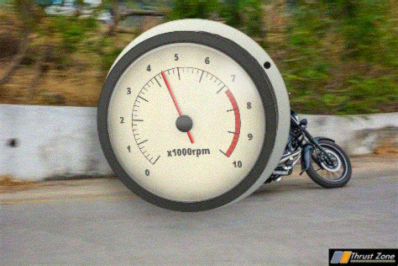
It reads 4400 rpm
